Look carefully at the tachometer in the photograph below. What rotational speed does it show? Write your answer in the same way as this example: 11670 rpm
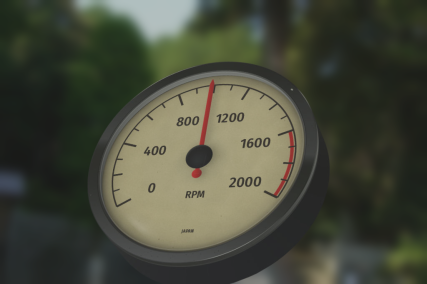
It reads 1000 rpm
